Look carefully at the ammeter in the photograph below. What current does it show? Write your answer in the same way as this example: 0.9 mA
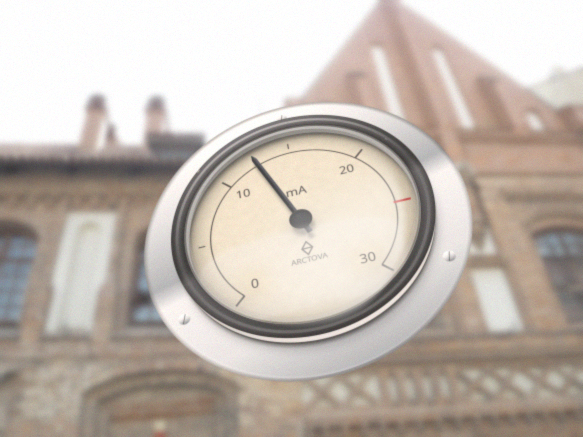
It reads 12.5 mA
